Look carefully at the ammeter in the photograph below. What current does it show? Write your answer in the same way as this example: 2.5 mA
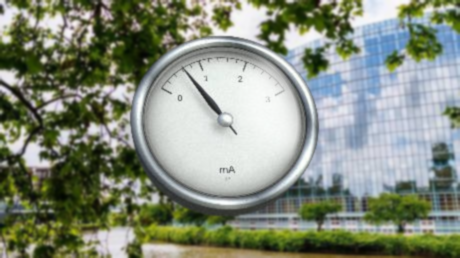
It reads 0.6 mA
